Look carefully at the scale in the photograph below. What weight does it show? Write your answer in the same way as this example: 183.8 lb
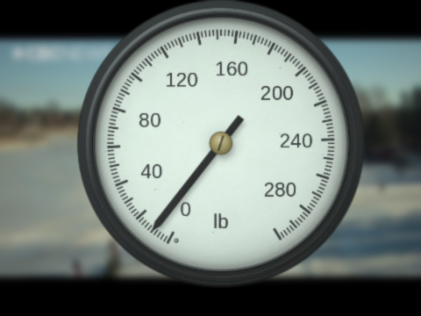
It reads 10 lb
